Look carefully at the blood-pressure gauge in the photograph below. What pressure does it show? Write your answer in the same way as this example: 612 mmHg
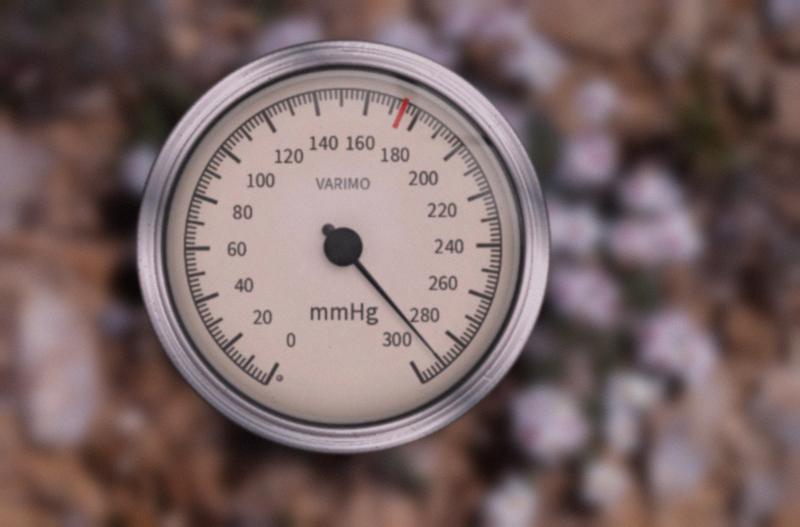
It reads 290 mmHg
